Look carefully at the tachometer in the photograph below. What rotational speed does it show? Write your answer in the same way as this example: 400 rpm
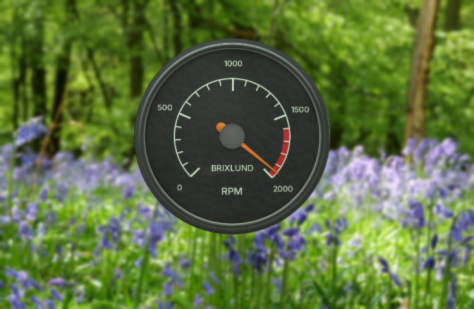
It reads 1950 rpm
